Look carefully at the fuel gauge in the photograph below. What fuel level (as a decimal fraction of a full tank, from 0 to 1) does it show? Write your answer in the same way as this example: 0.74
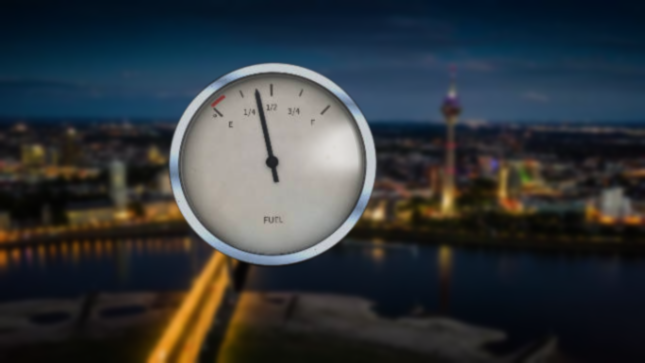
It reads 0.375
